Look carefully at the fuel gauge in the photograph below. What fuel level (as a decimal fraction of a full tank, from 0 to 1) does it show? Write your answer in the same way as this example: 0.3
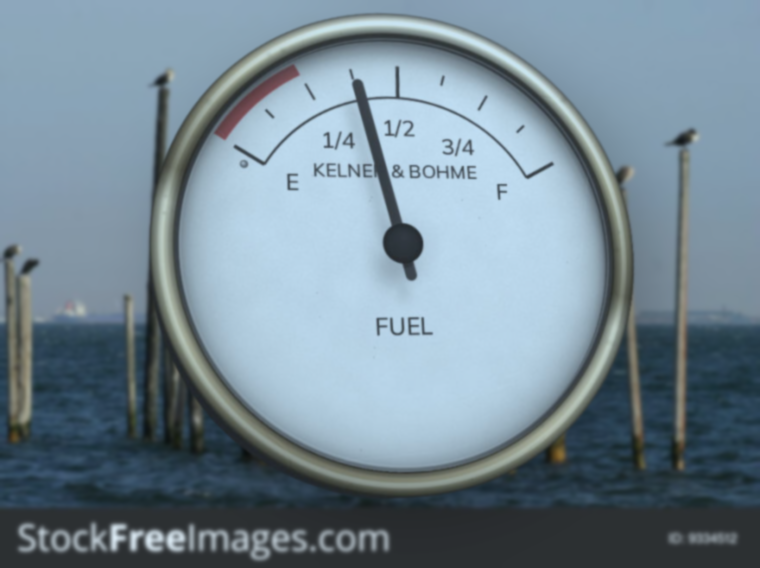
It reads 0.375
